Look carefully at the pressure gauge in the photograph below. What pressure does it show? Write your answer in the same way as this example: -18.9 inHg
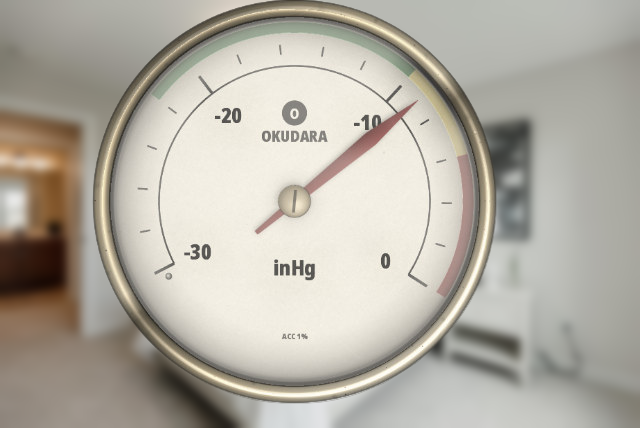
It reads -9 inHg
